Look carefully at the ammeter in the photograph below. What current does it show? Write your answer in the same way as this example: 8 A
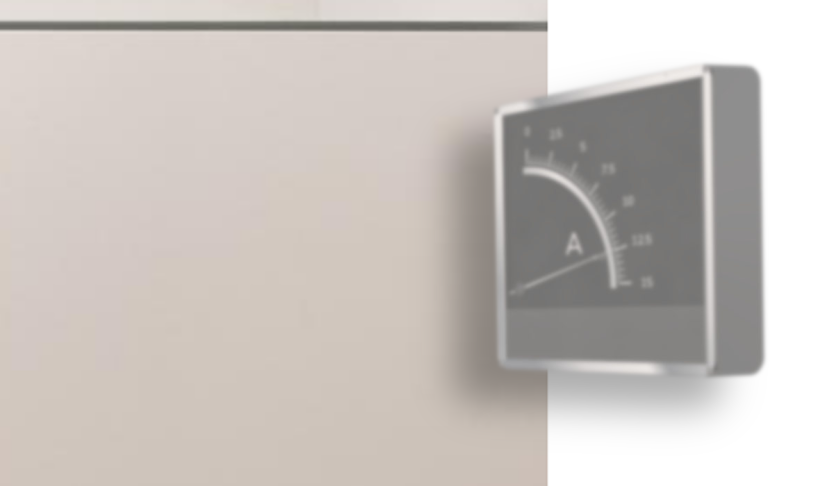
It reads 12.5 A
